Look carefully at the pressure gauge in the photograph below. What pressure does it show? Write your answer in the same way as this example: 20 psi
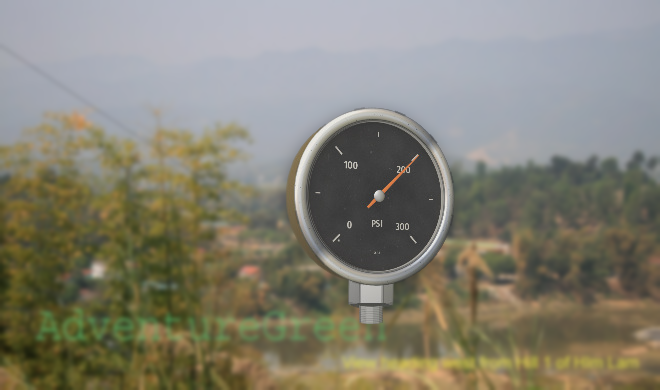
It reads 200 psi
